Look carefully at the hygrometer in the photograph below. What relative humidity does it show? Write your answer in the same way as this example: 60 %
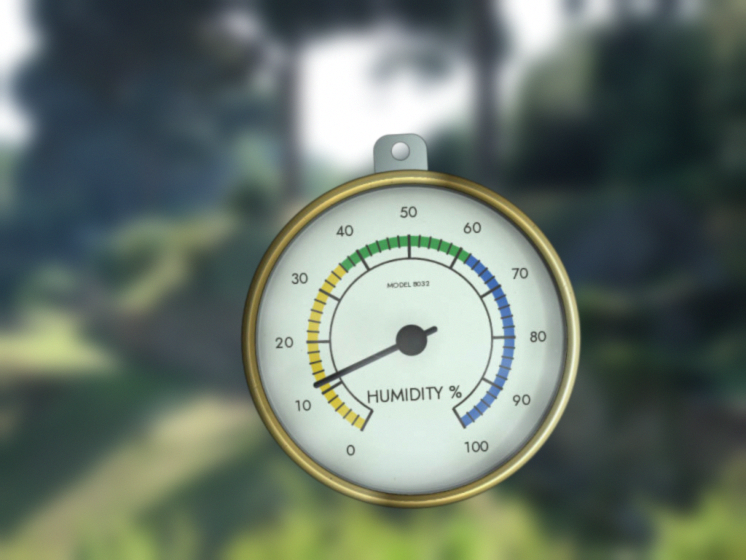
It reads 12 %
